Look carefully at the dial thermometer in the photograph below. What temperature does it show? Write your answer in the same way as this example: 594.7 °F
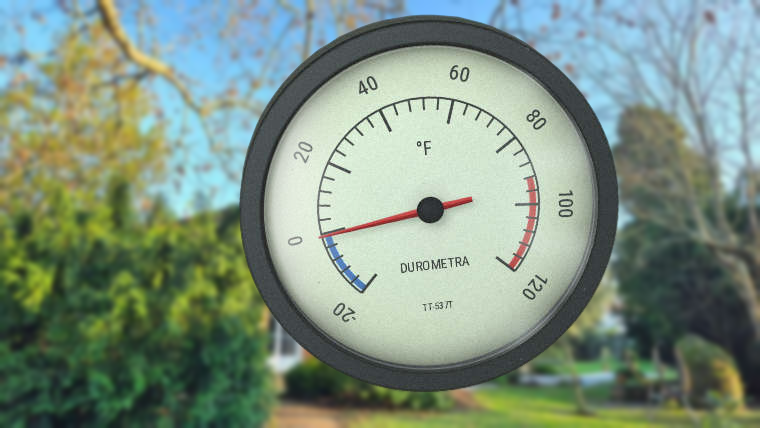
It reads 0 °F
